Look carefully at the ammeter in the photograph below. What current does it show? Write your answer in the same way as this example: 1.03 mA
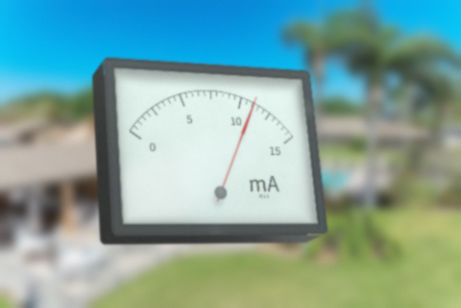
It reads 11 mA
